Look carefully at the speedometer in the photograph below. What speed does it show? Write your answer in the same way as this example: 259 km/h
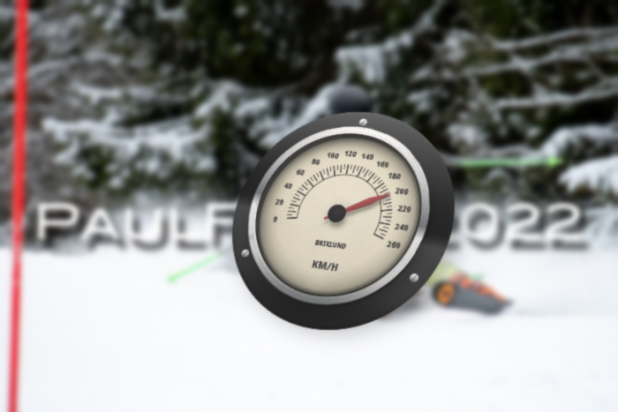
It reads 200 km/h
